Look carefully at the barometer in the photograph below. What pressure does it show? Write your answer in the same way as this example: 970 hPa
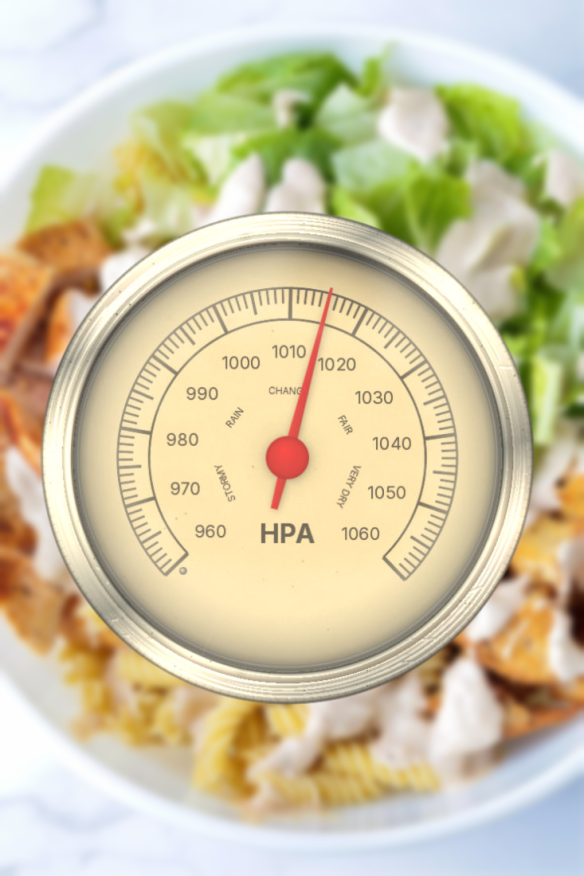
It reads 1015 hPa
